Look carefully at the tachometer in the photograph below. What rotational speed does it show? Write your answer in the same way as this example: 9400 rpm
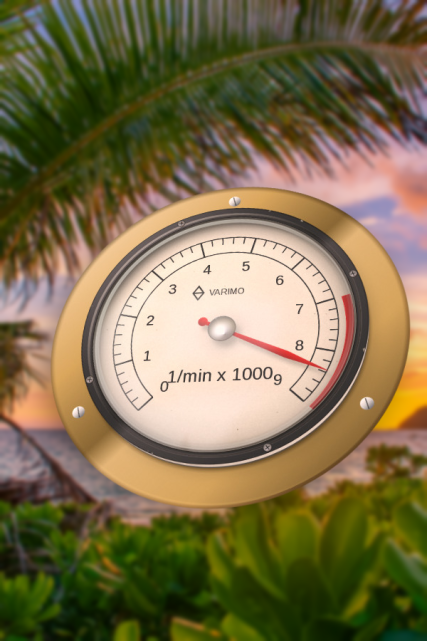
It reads 8400 rpm
